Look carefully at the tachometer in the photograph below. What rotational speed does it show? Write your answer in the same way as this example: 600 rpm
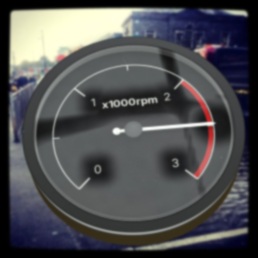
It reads 2500 rpm
